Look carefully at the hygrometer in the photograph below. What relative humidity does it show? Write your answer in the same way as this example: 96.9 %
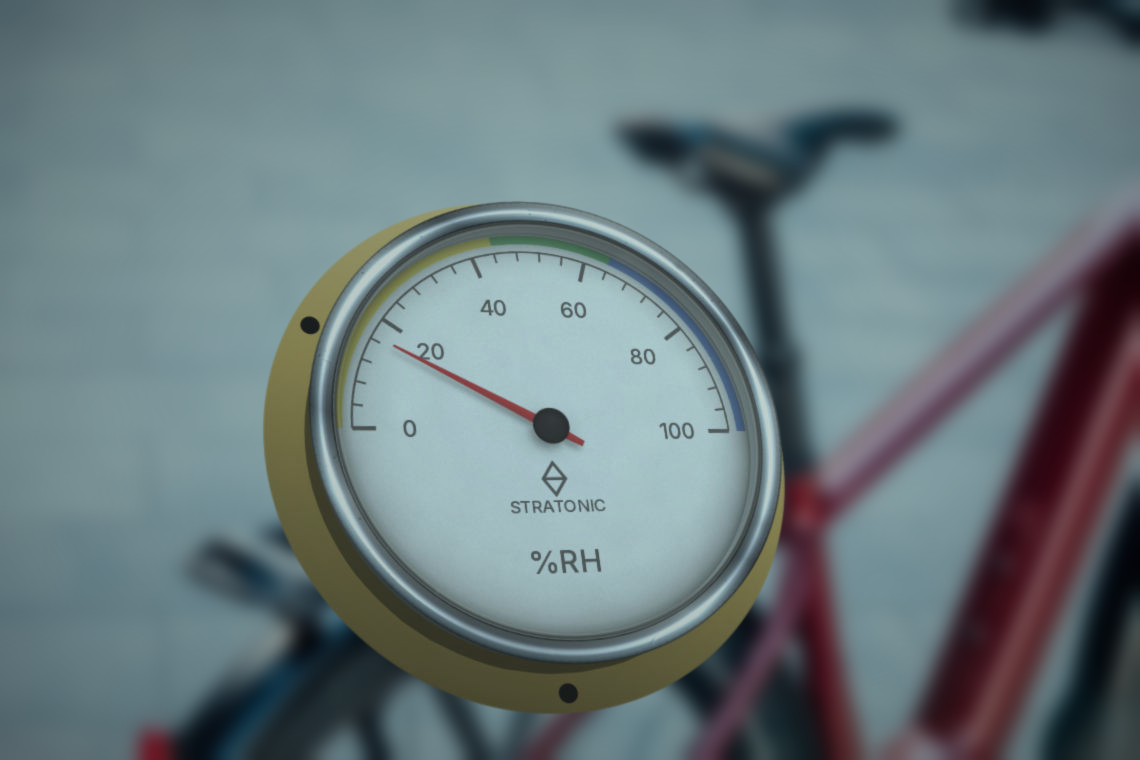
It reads 16 %
